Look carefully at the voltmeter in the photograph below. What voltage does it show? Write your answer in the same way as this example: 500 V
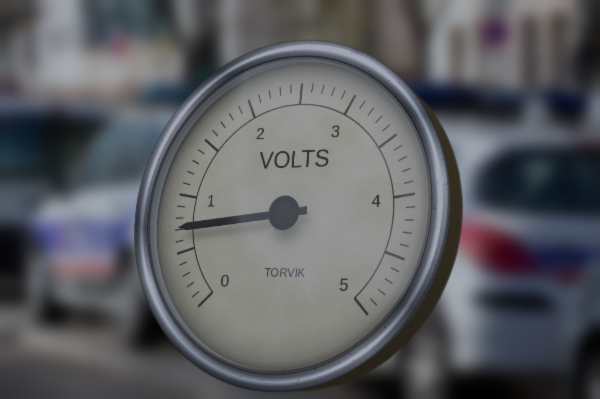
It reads 0.7 V
